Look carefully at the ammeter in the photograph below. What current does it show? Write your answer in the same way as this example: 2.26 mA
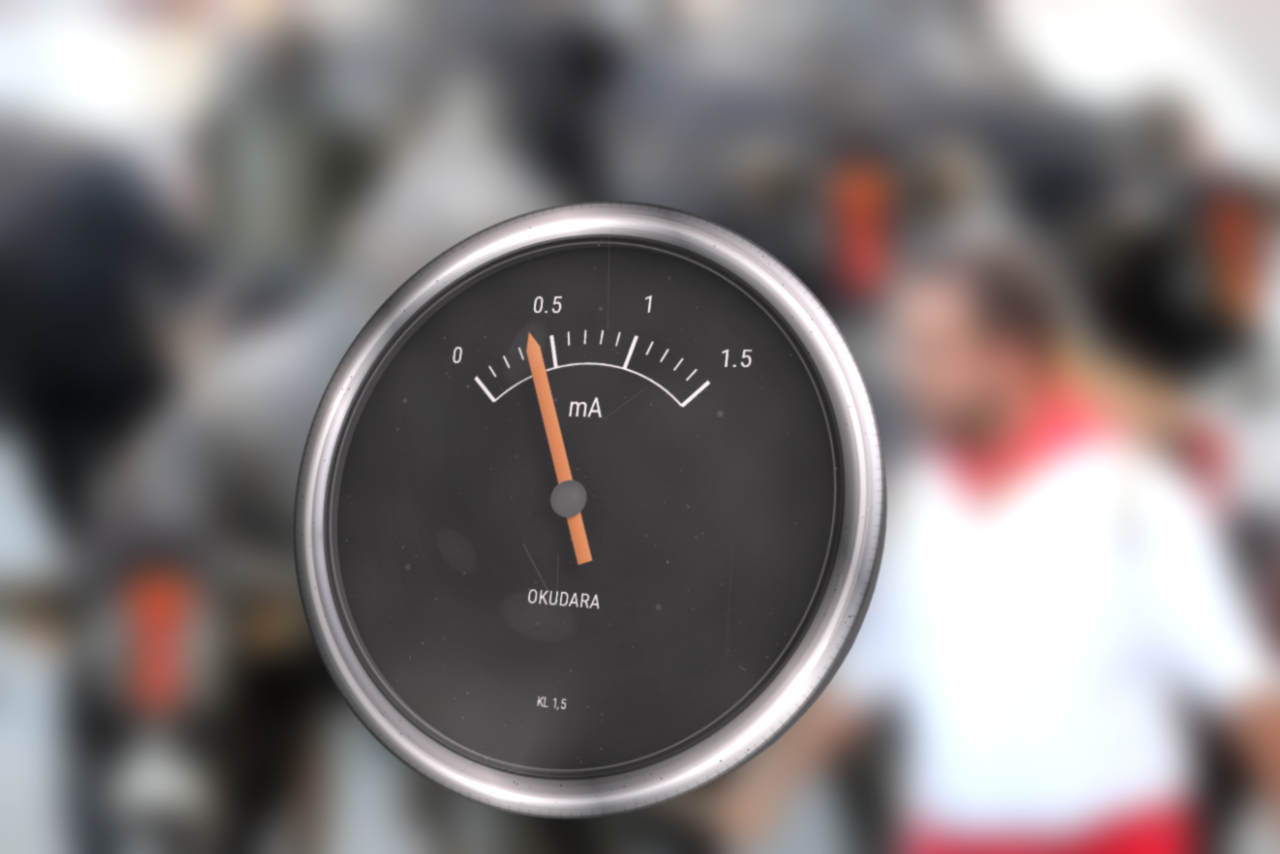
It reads 0.4 mA
